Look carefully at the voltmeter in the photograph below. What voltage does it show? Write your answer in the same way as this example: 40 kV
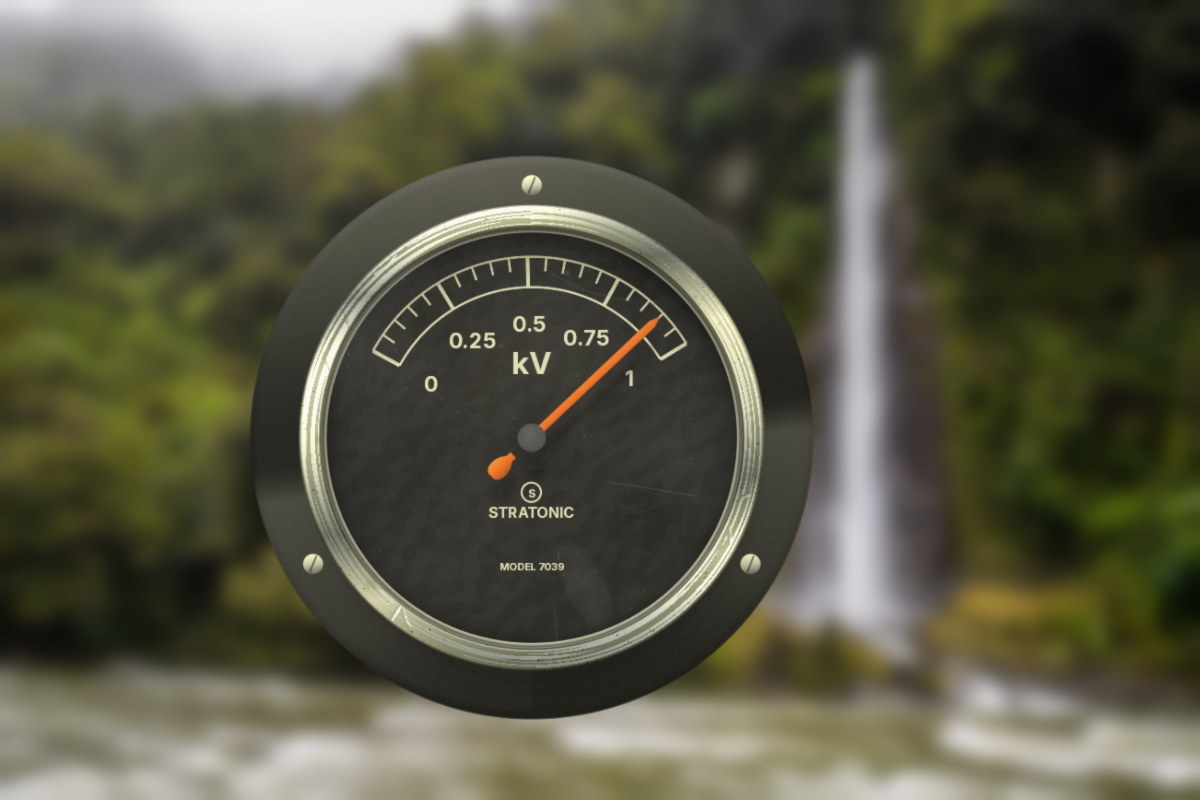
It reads 0.9 kV
